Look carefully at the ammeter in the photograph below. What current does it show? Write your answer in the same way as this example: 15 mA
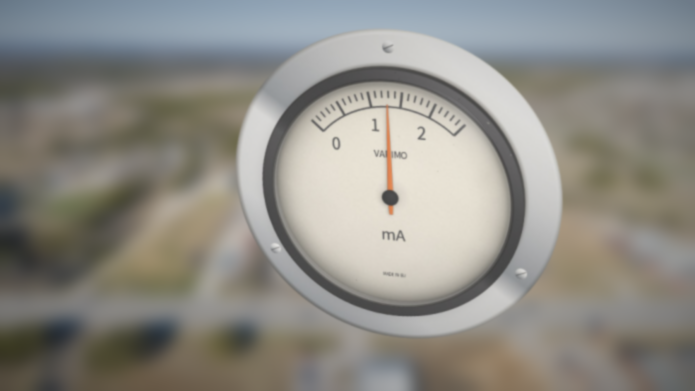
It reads 1.3 mA
